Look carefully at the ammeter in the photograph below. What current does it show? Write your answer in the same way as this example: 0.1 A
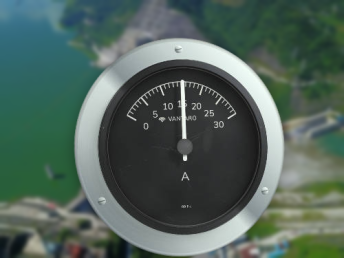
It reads 15 A
